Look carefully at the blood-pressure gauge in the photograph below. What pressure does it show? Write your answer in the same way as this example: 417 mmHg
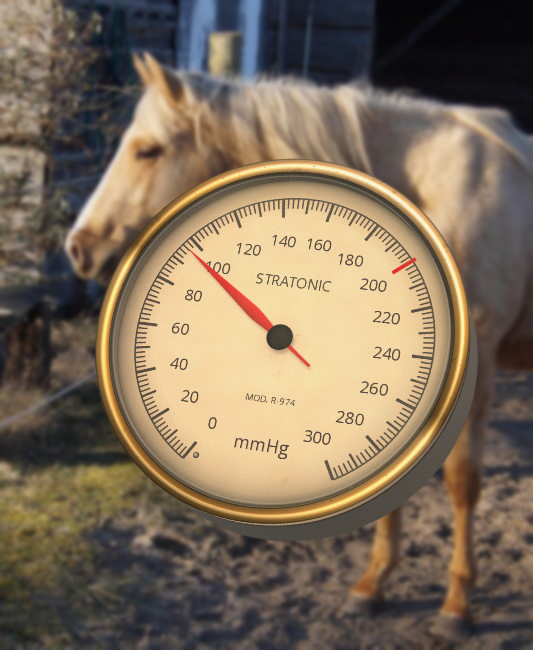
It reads 96 mmHg
